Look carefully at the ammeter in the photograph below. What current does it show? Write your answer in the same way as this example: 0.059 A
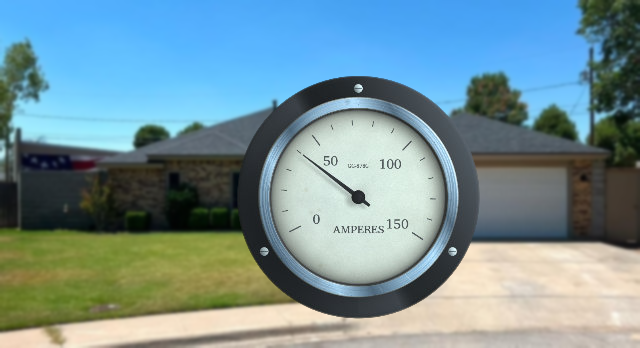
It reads 40 A
